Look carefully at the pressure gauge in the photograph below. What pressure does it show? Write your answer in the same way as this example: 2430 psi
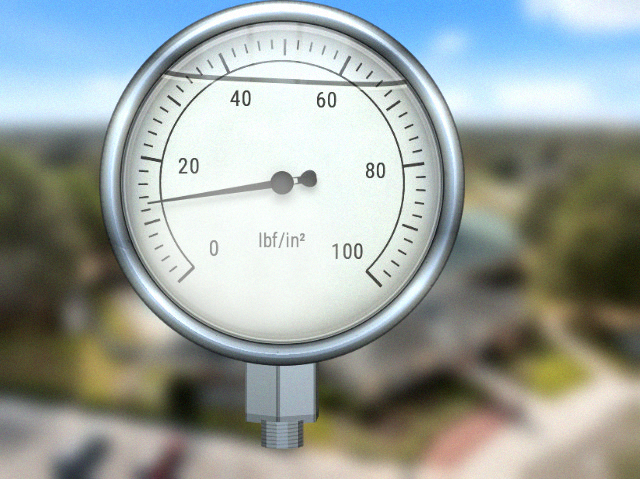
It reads 13 psi
